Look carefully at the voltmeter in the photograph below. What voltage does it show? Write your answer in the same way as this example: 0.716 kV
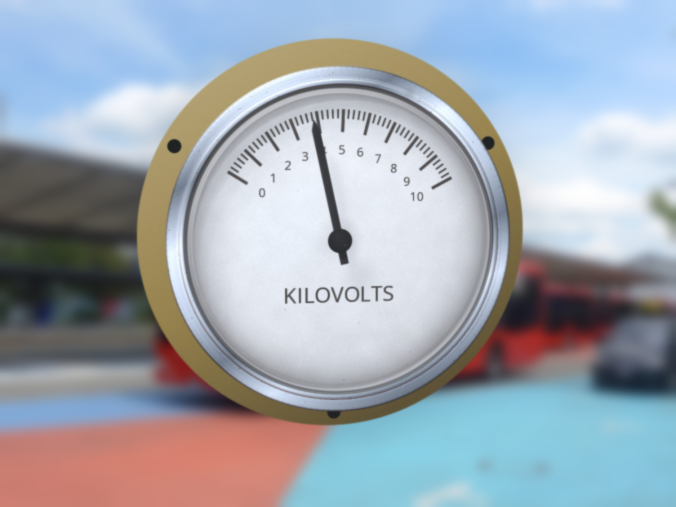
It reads 3.8 kV
